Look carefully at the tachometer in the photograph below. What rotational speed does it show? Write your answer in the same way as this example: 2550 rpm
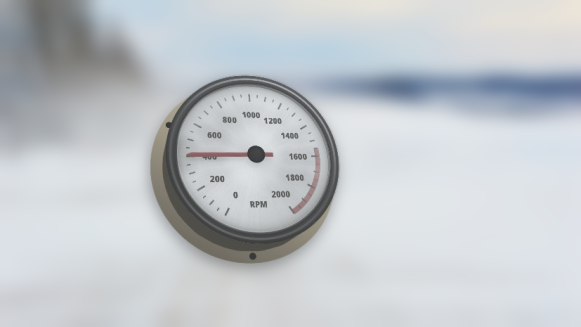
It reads 400 rpm
